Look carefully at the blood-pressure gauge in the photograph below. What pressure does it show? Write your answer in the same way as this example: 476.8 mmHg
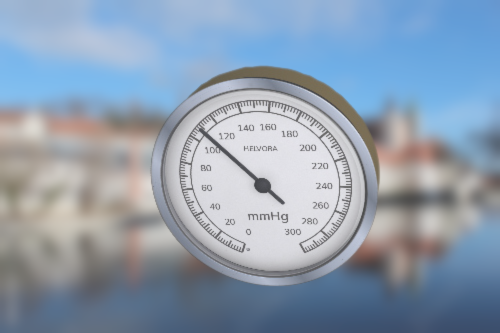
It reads 110 mmHg
